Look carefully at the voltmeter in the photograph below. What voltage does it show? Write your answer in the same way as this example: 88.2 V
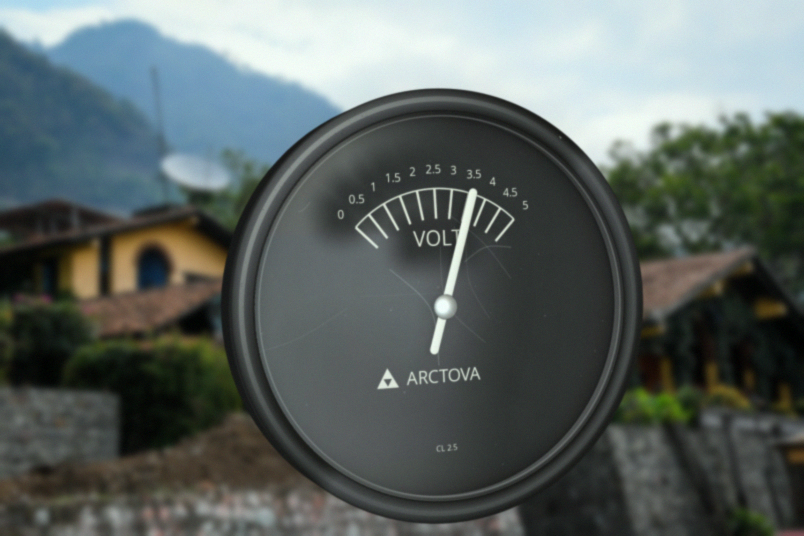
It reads 3.5 V
